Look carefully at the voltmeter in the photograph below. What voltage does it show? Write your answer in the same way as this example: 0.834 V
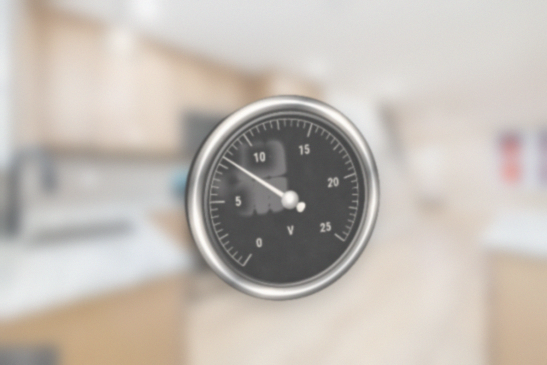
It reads 8 V
